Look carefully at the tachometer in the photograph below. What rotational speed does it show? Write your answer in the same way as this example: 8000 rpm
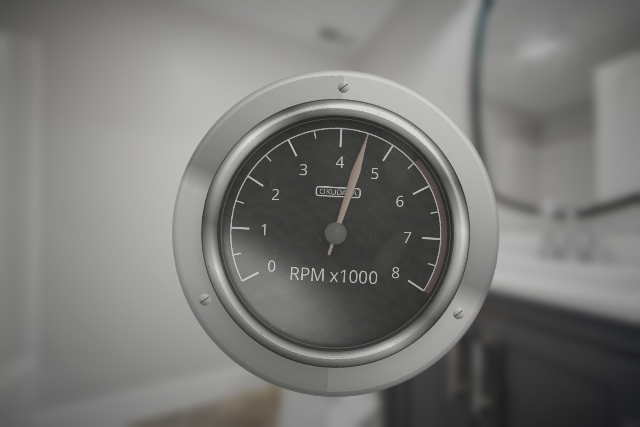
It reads 4500 rpm
